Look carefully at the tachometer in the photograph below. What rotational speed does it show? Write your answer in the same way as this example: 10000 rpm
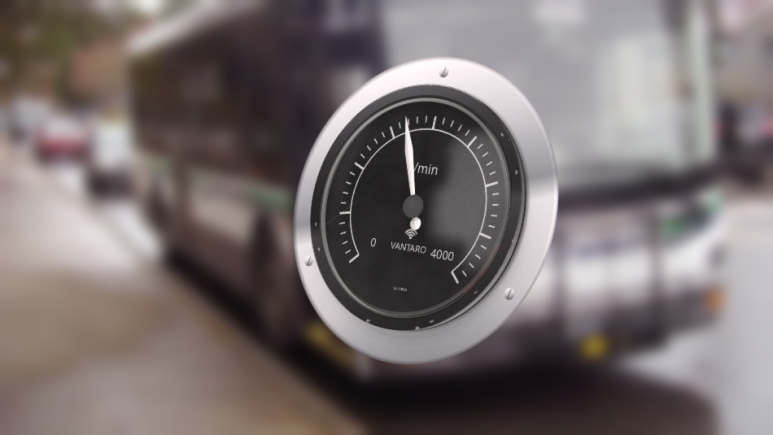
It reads 1700 rpm
